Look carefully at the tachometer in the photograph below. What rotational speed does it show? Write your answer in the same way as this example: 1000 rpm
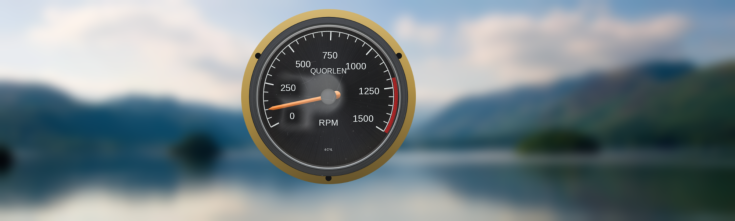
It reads 100 rpm
